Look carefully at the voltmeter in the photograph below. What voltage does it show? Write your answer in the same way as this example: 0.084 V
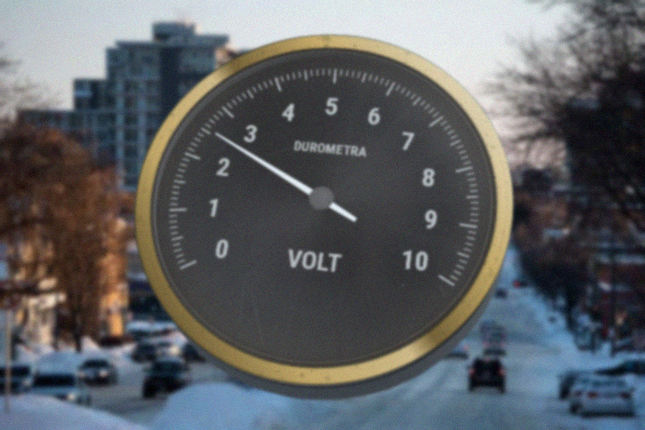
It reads 2.5 V
